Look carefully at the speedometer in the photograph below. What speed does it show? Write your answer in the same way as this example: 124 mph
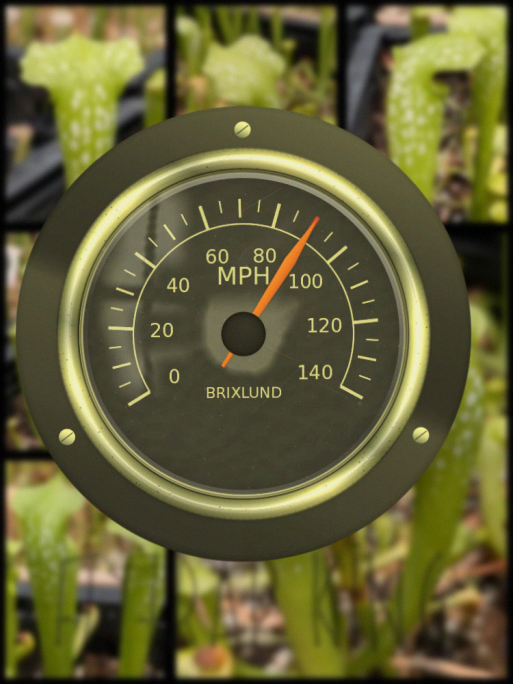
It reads 90 mph
